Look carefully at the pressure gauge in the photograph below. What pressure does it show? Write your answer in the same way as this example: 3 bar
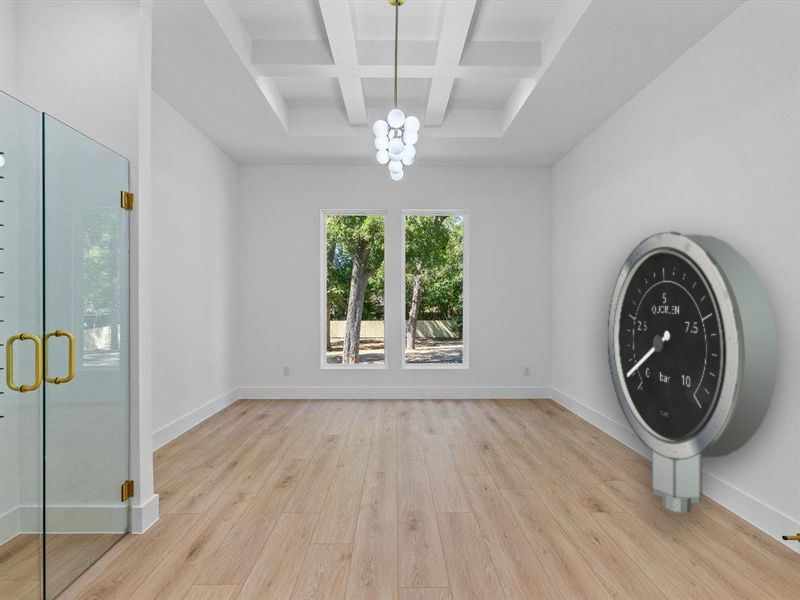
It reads 0.5 bar
